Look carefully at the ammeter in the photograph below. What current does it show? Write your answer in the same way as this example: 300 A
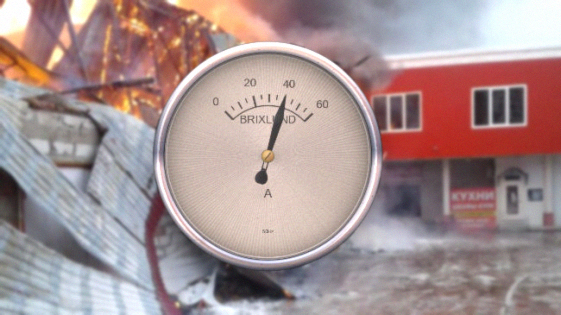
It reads 40 A
